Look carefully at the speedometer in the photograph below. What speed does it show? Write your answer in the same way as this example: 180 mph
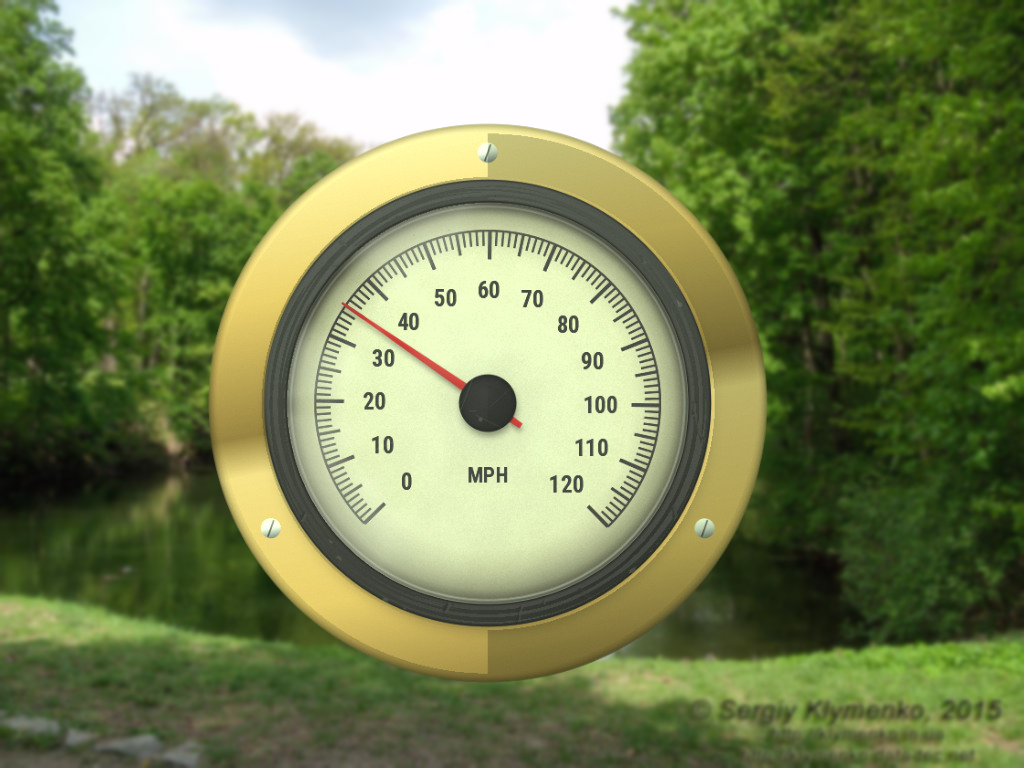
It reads 35 mph
